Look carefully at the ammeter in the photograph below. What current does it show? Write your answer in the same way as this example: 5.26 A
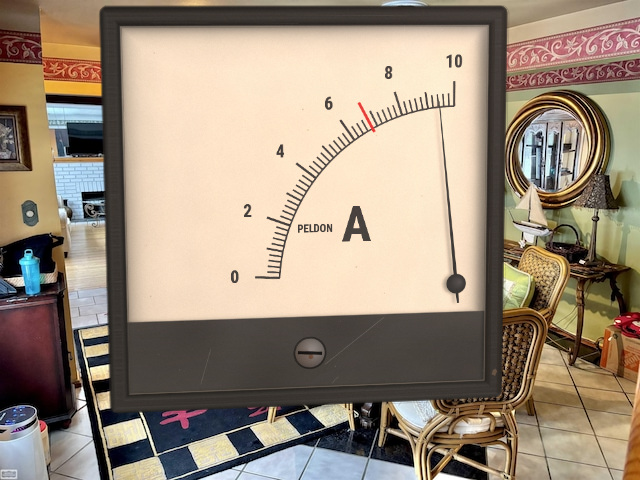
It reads 9.4 A
